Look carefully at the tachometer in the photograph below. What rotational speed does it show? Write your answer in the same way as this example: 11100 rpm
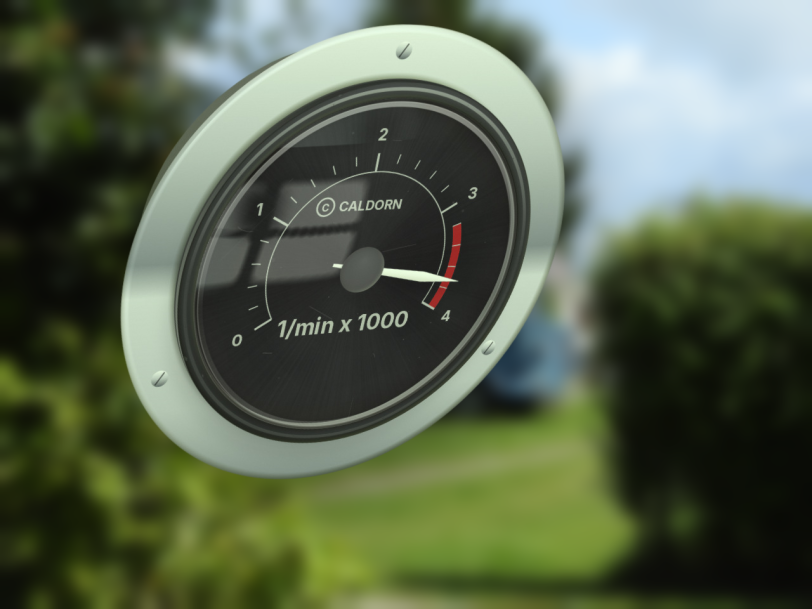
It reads 3700 rpm
